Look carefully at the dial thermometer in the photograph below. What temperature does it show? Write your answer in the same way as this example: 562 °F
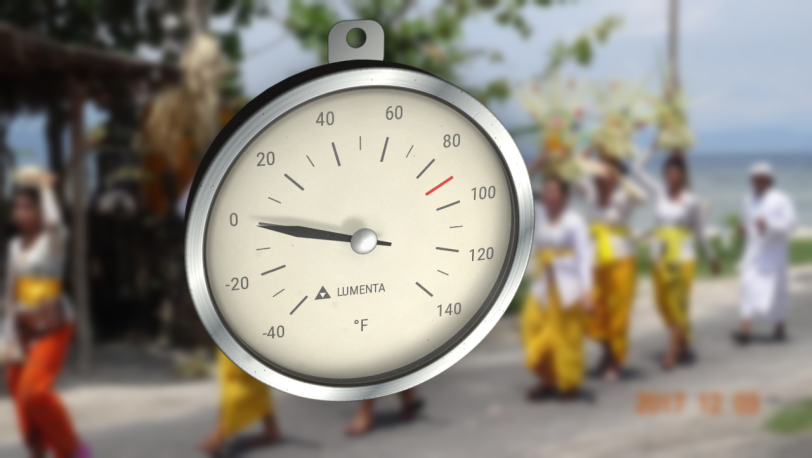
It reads 0 °F
